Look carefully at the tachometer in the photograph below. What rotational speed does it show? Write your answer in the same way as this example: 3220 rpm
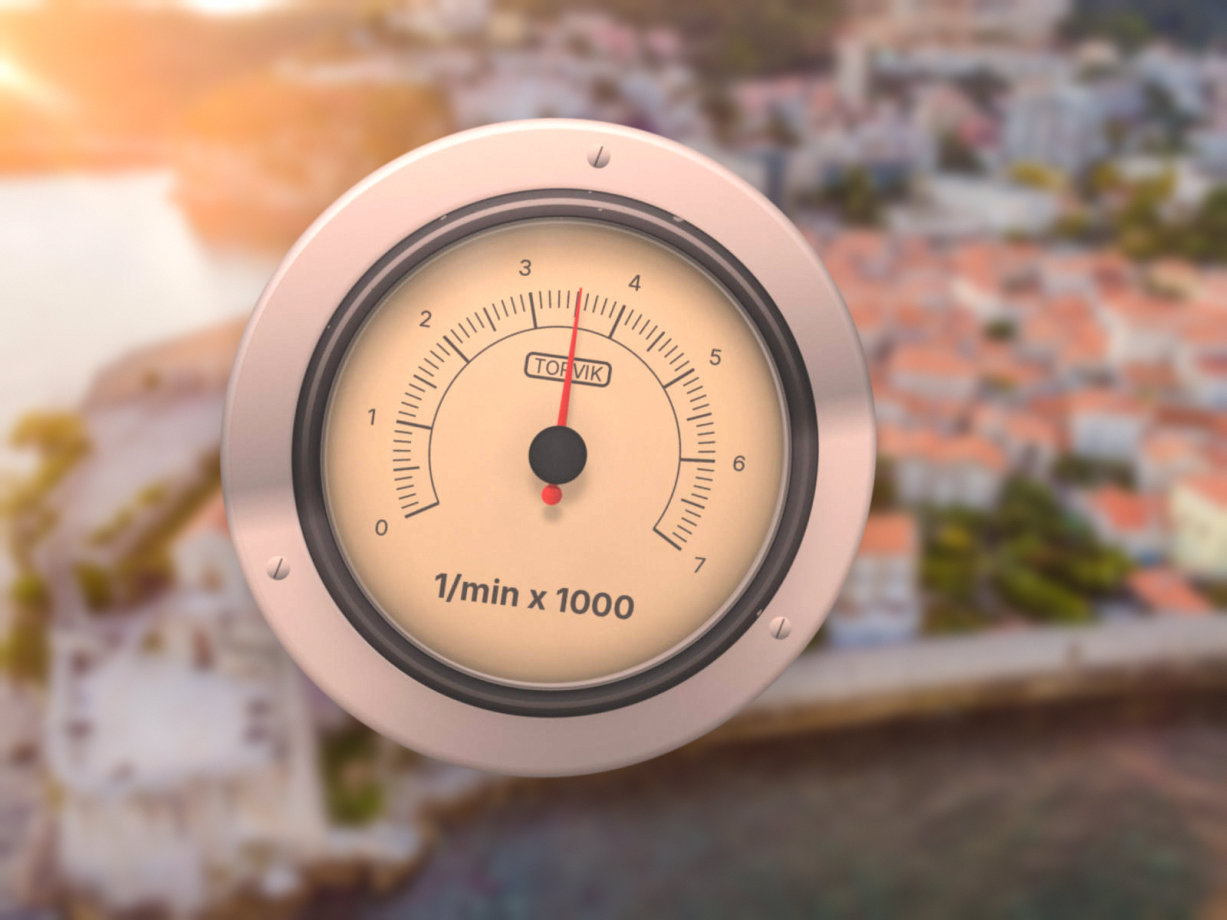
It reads 3500 rpm
